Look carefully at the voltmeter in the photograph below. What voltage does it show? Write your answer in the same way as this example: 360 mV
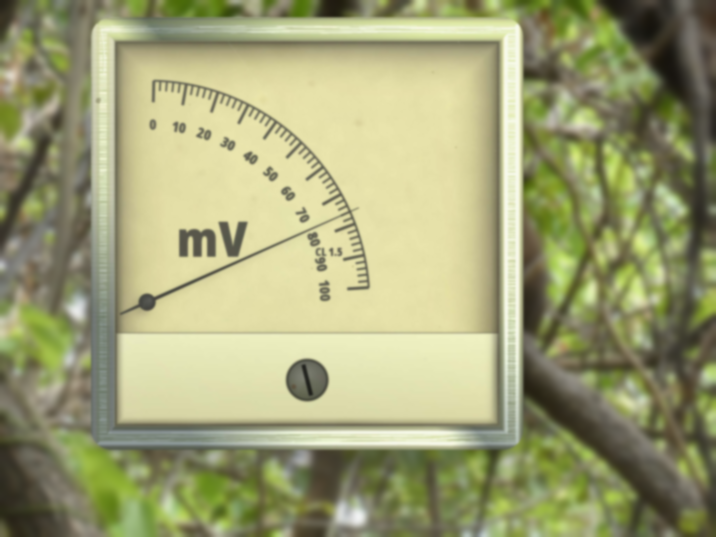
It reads 76 mV
